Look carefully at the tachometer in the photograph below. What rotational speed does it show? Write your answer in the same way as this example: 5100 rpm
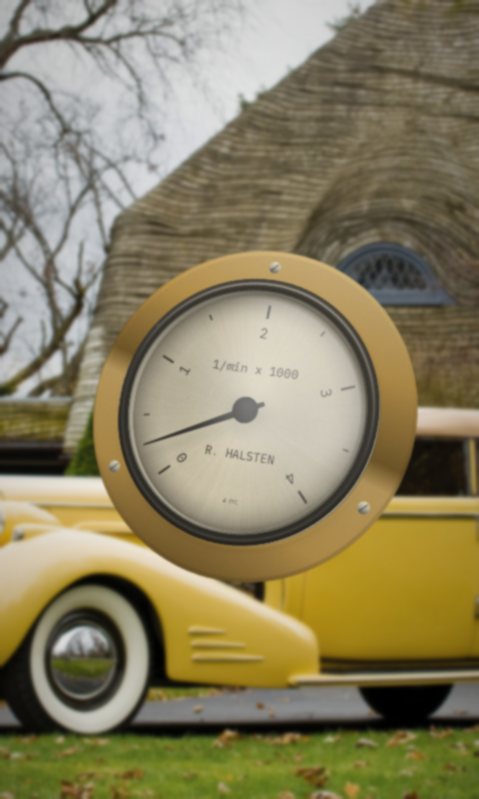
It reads 250 rpm
